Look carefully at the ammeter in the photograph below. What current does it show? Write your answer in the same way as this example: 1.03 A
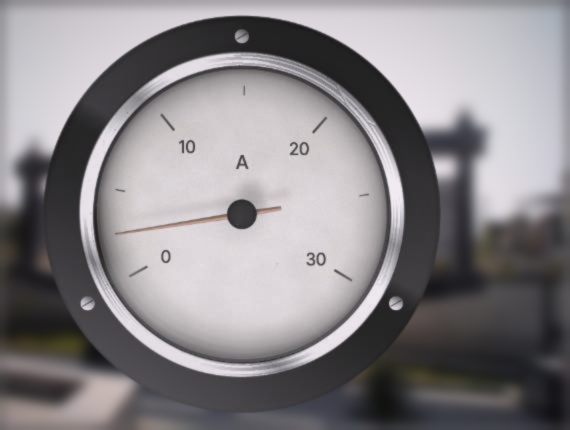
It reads 2.5 A
